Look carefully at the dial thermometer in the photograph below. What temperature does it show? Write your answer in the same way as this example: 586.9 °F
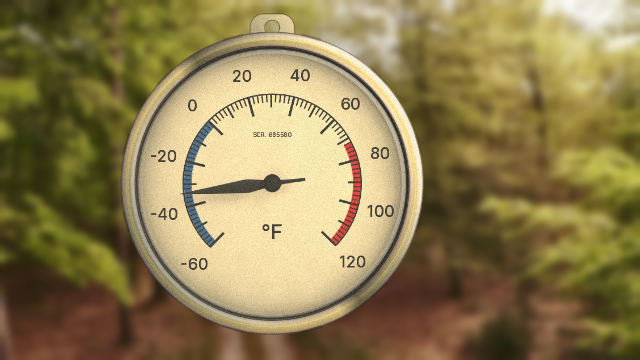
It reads -34 °F
